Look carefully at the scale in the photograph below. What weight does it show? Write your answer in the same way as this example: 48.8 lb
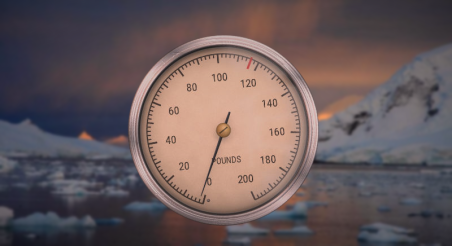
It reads 2 lb
